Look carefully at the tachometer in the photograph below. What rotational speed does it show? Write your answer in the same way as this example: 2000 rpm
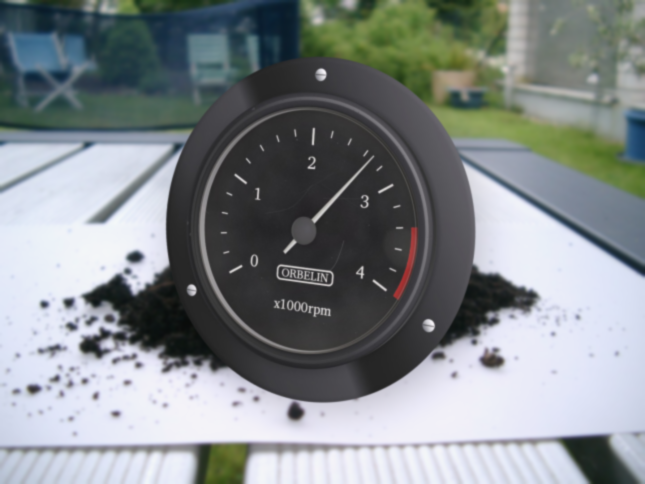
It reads 2700 rpm
